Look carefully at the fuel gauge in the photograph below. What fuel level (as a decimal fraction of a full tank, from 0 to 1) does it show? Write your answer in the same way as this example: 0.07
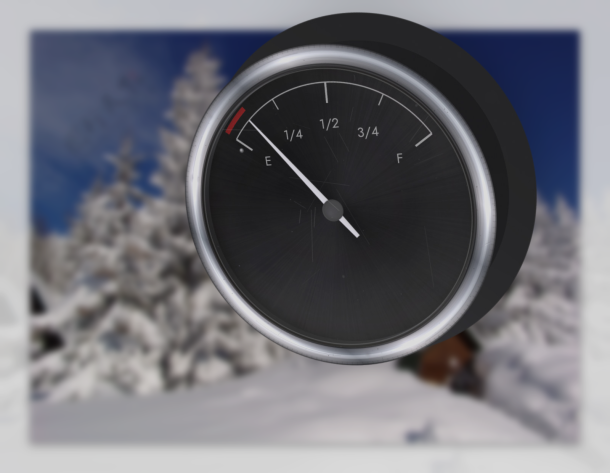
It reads 0.125
